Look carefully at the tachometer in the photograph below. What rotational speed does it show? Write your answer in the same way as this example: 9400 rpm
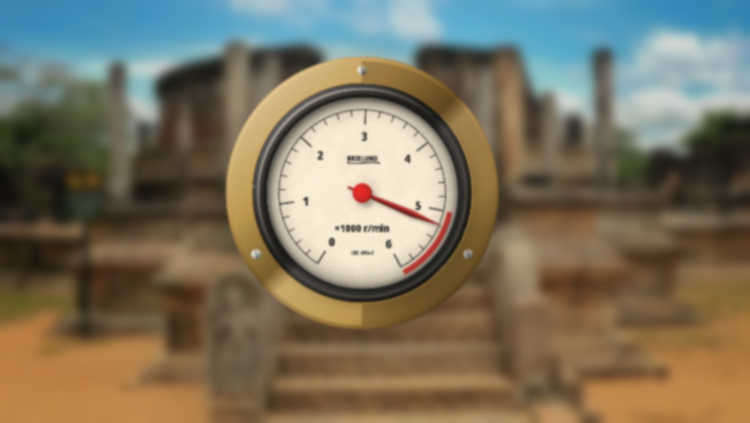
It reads 5200 rpm
